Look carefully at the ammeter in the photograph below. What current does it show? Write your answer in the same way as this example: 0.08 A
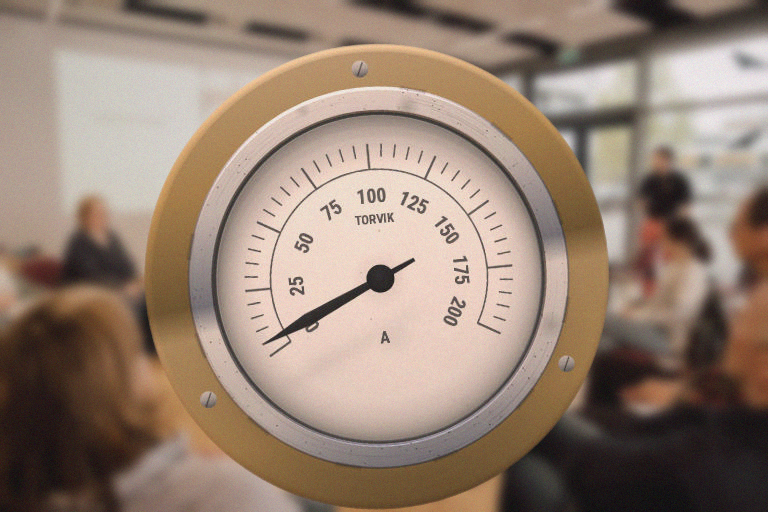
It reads 5 A
